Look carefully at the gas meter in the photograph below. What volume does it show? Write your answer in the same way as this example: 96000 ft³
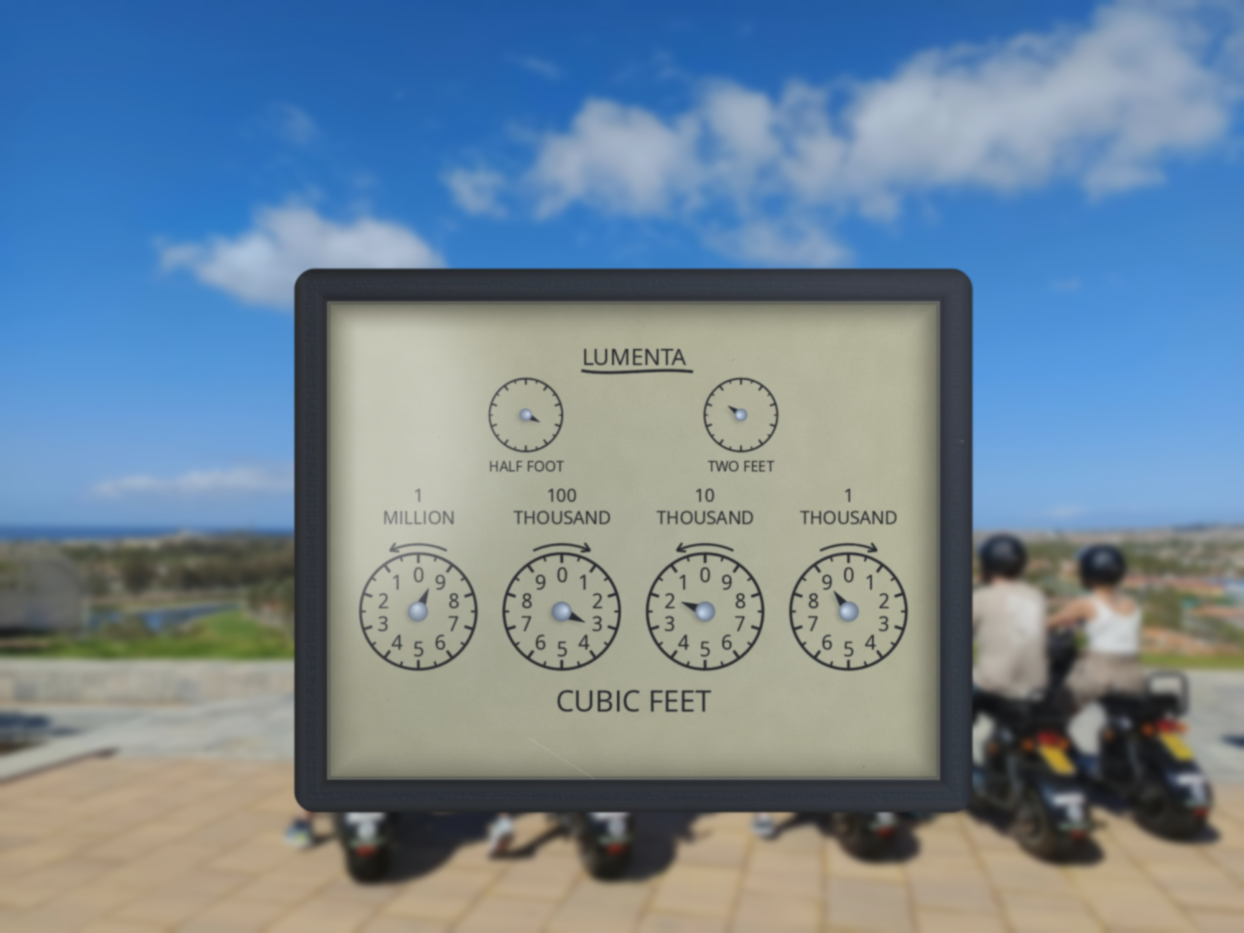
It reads 931900 ft³
